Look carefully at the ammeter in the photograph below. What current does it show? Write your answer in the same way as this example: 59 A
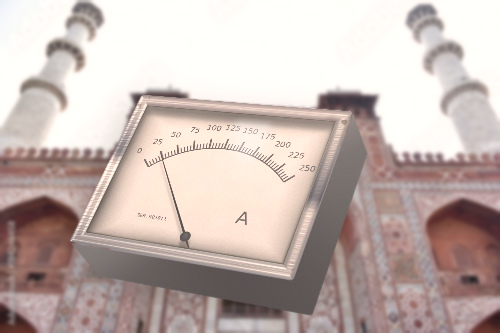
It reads 25 A
